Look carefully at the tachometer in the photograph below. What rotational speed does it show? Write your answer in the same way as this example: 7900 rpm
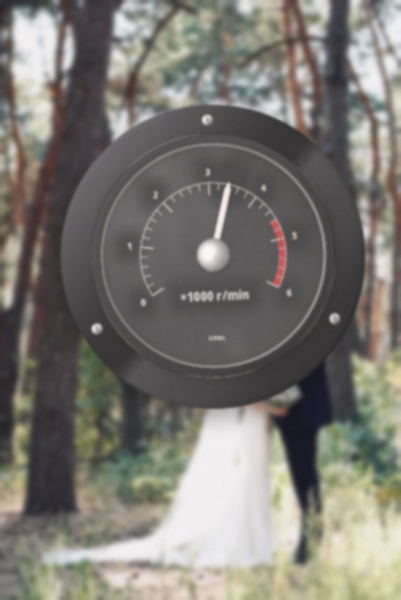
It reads 3400 rpm
